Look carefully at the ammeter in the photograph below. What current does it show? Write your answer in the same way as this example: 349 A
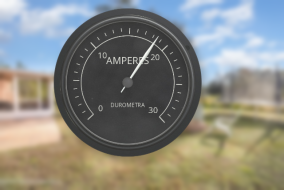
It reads 18.5 A
